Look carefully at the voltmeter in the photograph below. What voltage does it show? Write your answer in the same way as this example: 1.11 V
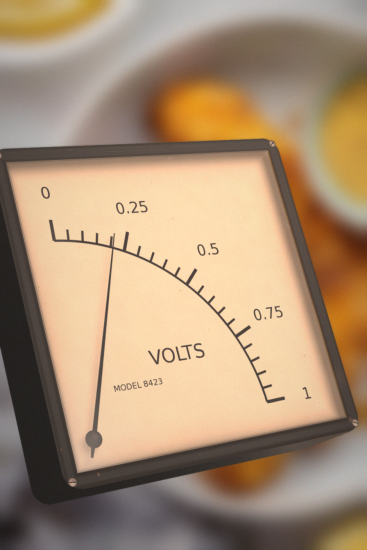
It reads 0.2 V
